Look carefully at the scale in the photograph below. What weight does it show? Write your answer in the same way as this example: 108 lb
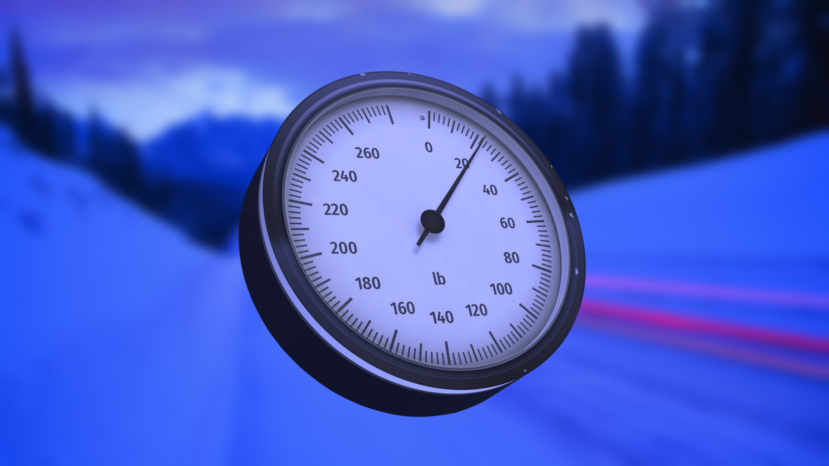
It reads 22 lb
